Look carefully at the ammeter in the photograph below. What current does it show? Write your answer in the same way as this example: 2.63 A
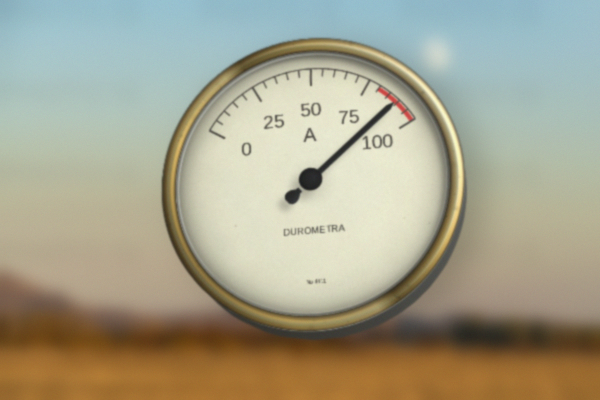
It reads 90 A
